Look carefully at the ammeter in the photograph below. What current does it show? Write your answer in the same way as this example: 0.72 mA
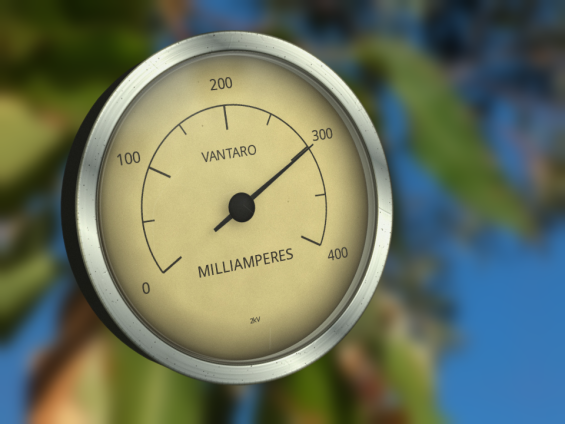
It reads 300 mA
